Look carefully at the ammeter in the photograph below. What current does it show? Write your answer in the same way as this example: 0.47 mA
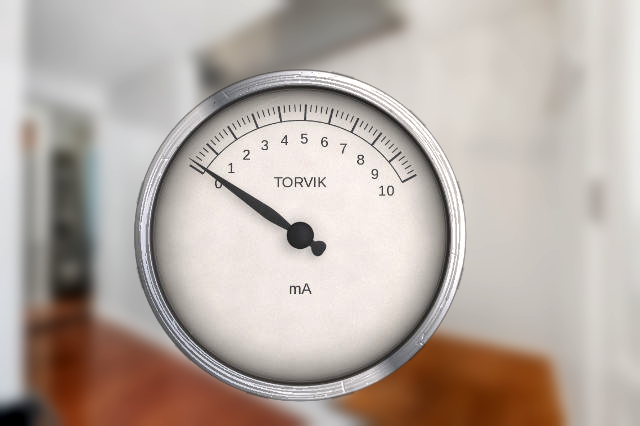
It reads 0.2 mA
